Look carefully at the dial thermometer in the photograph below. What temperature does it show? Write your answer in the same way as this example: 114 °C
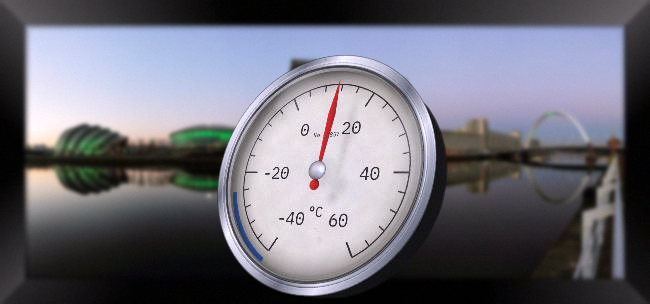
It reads 12 °C
